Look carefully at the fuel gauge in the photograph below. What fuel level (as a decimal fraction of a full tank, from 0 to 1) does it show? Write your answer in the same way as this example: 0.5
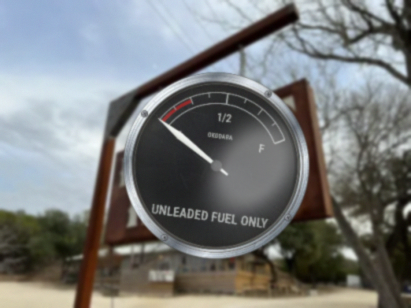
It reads 0
